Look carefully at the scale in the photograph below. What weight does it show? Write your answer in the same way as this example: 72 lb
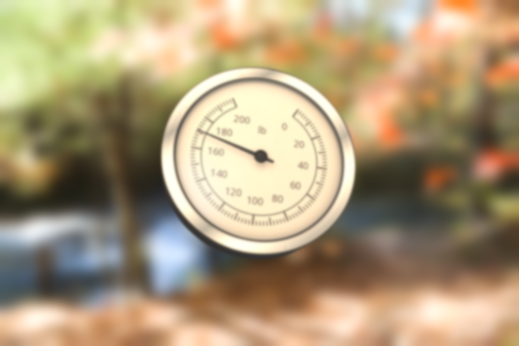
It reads 170 lb
